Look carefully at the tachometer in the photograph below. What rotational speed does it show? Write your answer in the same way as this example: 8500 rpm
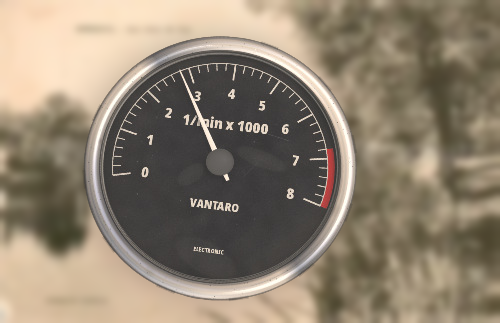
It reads 2800 rpm
